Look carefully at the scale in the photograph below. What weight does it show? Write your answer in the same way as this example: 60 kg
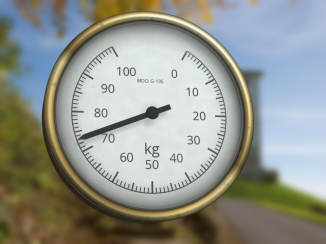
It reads 73 kg
